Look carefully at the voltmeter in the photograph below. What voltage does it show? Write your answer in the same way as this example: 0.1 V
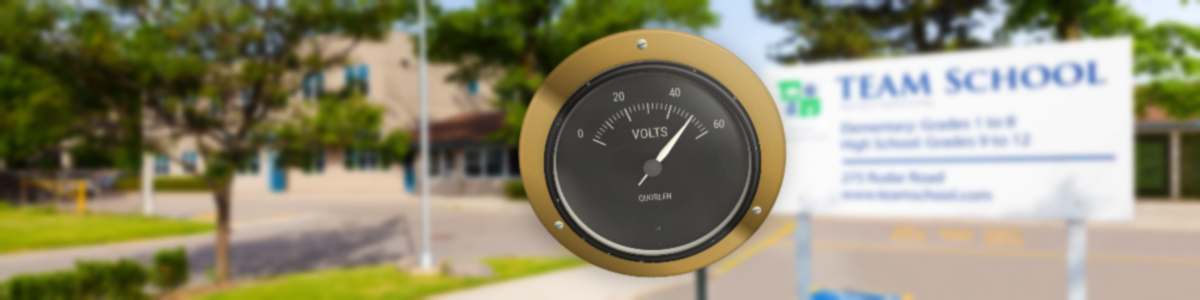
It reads 50 V
